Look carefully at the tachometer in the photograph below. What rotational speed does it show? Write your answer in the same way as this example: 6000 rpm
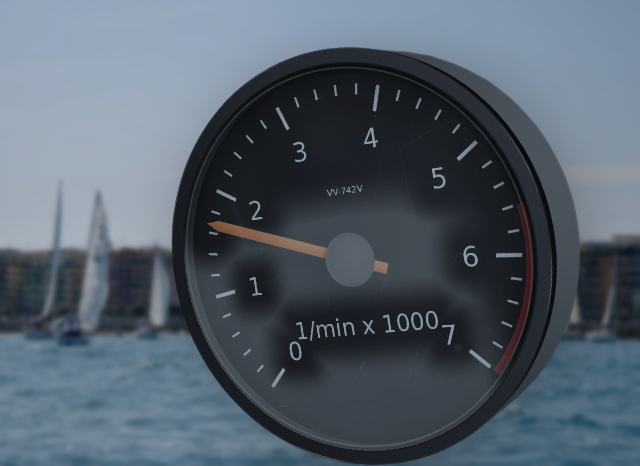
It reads 1700 rpm
